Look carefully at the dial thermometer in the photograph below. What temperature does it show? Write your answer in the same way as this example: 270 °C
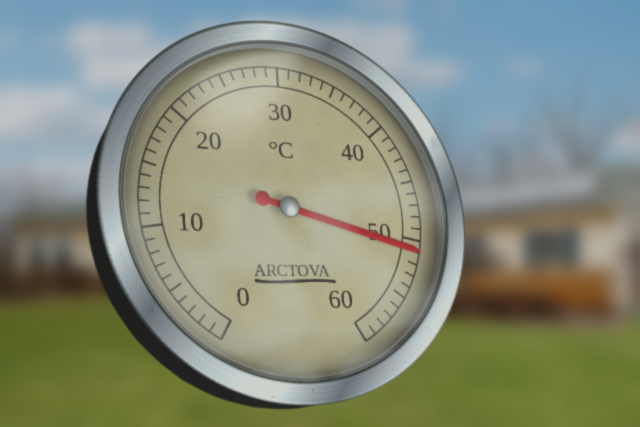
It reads 51 °C
